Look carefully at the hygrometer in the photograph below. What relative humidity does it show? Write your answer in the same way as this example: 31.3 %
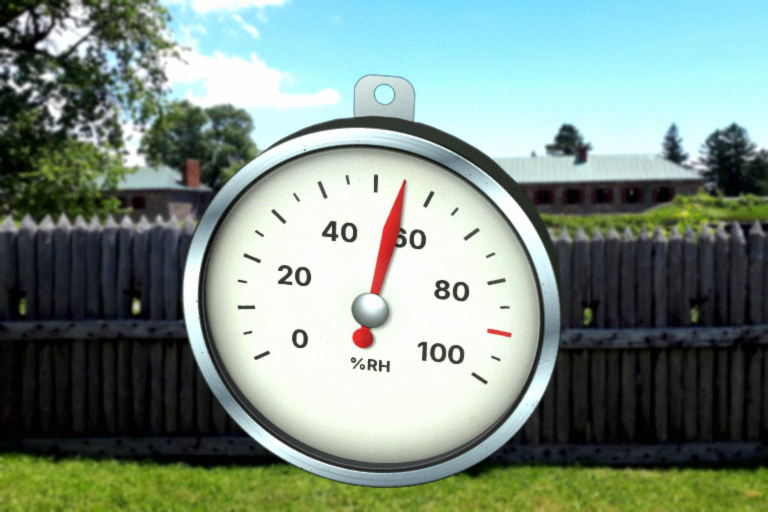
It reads 55 %
